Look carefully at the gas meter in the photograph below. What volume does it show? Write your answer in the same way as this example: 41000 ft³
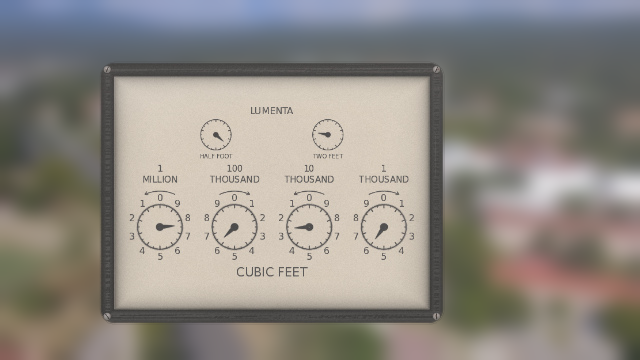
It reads 762600 ft³
